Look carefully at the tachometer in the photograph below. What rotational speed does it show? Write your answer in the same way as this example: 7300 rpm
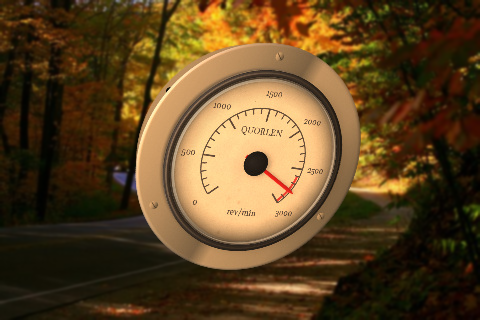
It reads 2800 rpm
